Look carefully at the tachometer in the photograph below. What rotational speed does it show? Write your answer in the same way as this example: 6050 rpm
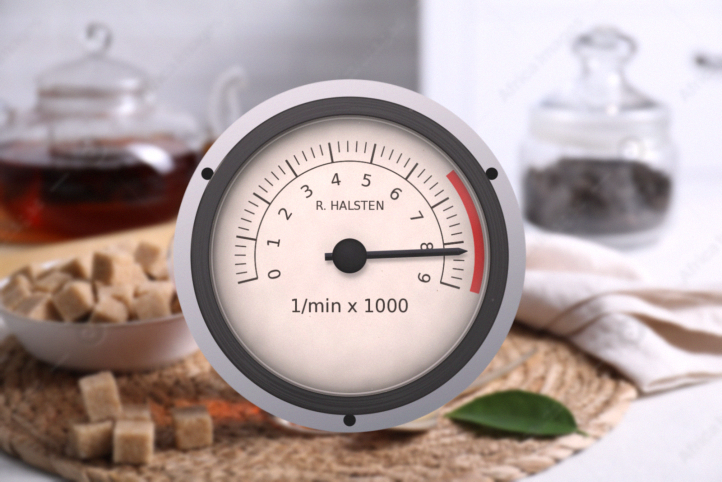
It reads 8200 rpm
